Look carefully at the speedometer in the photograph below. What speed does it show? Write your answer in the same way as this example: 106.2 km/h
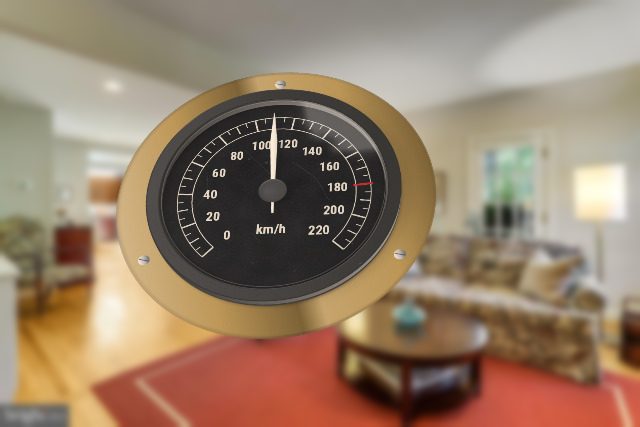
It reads 110 km/h
